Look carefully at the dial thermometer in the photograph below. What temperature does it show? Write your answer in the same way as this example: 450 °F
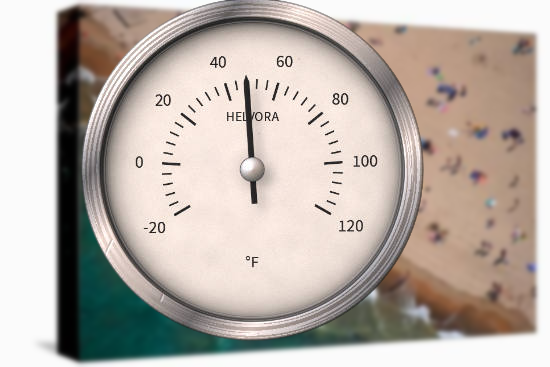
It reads 48 °F
